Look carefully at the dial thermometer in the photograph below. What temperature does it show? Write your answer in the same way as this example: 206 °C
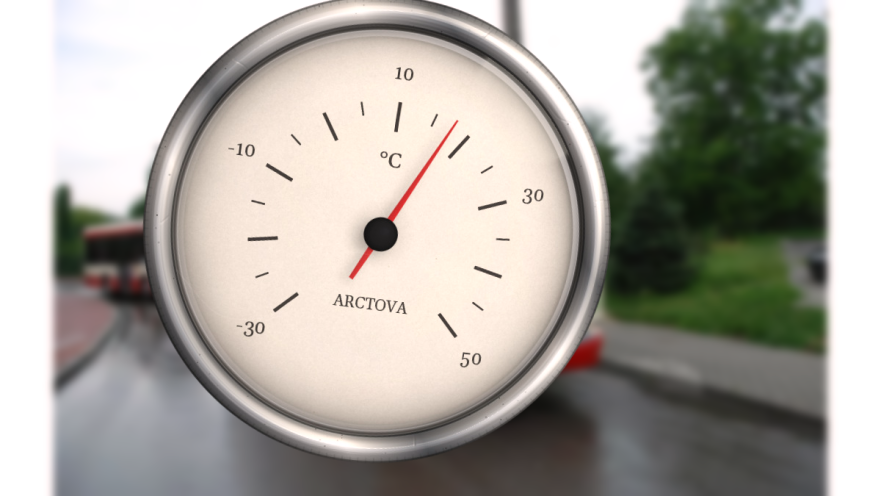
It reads 17.5 °C
